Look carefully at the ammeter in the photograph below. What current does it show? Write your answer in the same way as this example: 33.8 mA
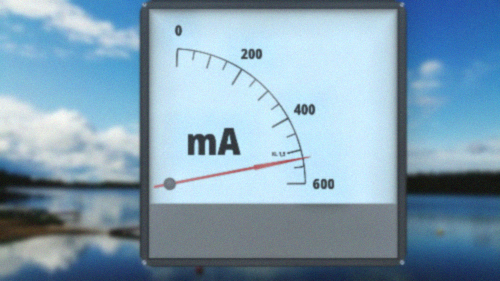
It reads 525 mA
